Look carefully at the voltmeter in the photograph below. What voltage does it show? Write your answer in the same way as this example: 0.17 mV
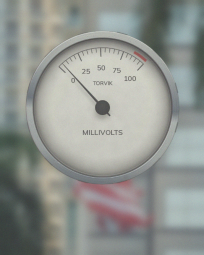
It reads 5 mV
